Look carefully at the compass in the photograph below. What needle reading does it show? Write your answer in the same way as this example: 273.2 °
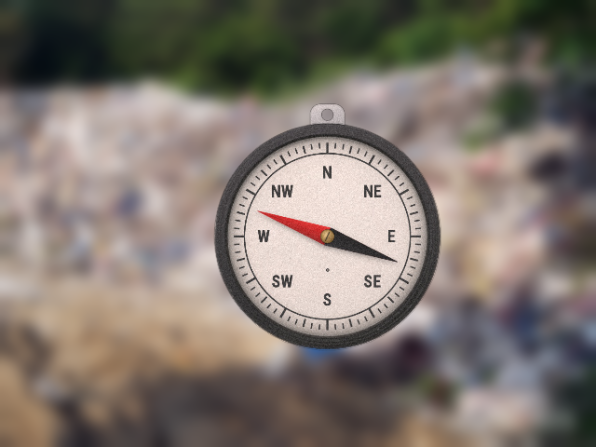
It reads 290 °
